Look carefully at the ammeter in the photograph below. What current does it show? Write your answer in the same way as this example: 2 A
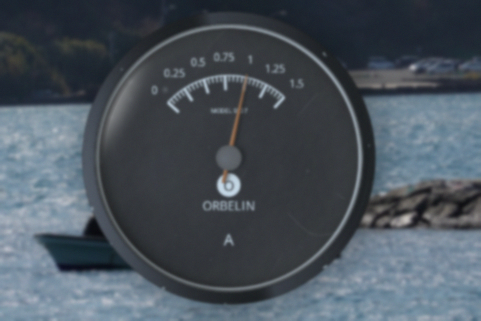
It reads 1 A
